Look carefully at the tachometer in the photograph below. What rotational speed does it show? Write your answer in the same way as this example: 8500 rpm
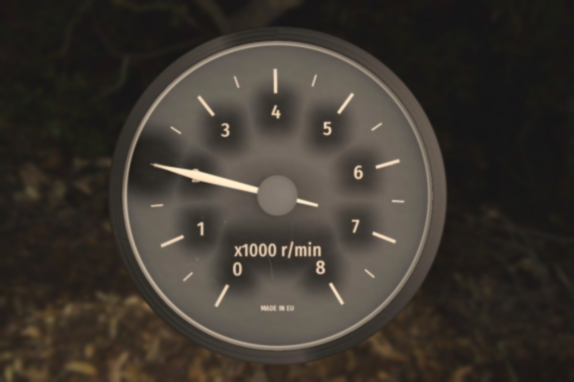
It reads 2000 rpm
